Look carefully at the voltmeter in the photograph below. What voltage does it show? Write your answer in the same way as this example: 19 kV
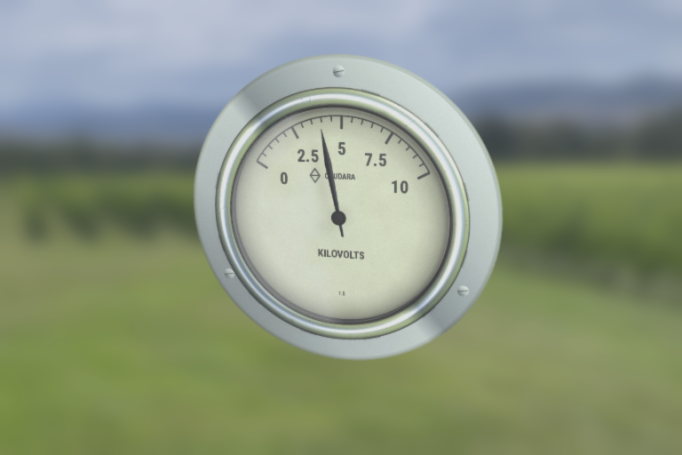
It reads 4 kV
